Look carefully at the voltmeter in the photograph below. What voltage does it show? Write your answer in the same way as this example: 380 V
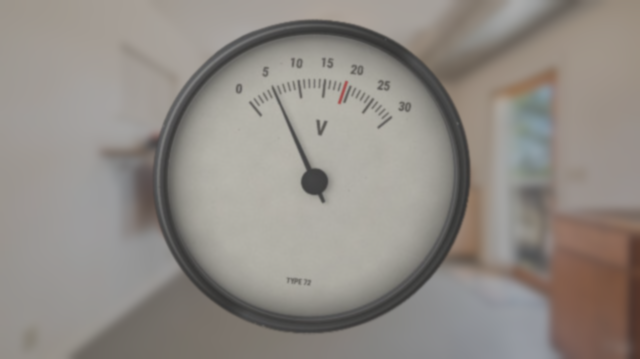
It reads 5 V
